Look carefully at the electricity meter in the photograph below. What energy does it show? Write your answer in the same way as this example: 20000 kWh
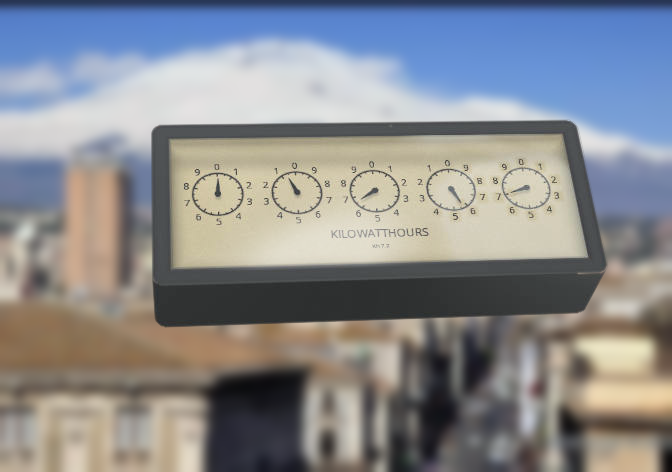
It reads 657 kWh
